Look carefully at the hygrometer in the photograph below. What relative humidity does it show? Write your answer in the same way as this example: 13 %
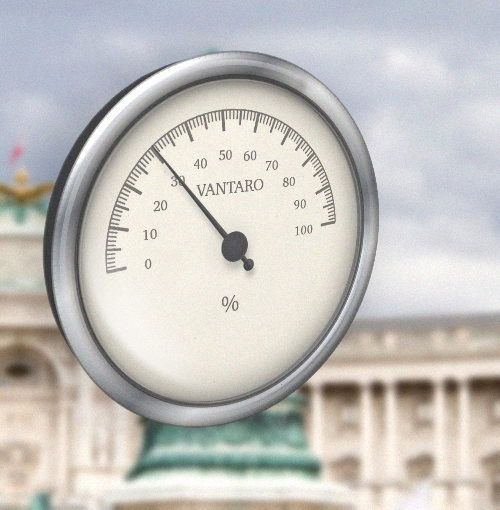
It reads 30 %
